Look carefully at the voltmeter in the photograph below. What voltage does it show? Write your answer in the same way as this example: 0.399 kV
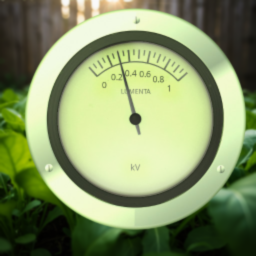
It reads 0.3 kV
